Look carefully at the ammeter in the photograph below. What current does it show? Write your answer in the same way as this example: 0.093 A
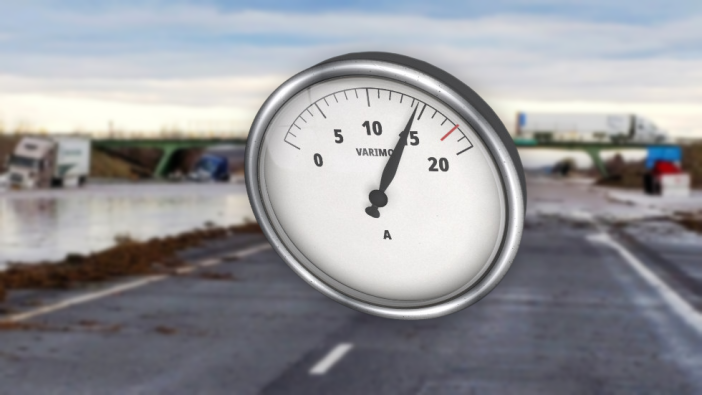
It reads 14.5 A
